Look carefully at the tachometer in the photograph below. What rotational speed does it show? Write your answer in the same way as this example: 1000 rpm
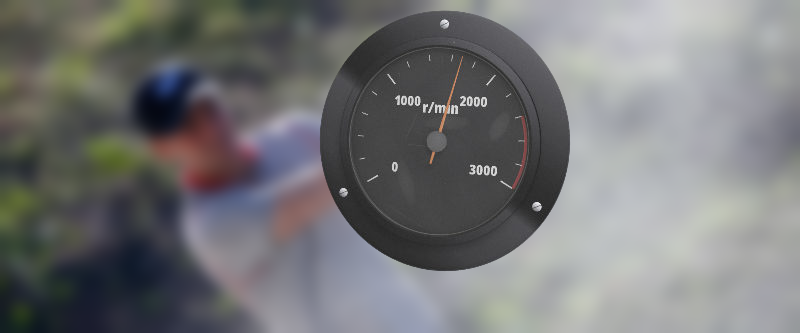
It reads 1700 rpm
